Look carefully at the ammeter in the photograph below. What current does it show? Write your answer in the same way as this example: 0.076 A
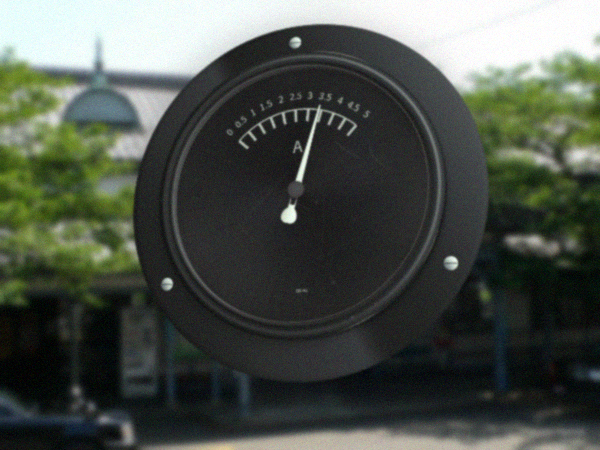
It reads 3.5 A
